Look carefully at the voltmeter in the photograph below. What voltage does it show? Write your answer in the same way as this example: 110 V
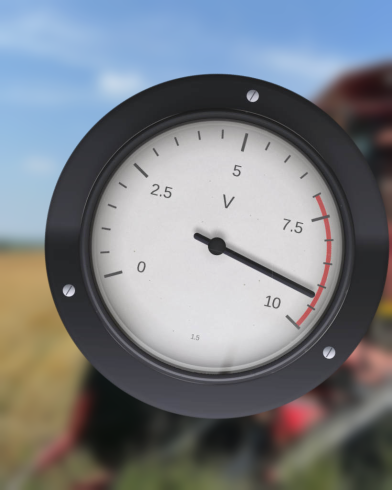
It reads 9.25 V
